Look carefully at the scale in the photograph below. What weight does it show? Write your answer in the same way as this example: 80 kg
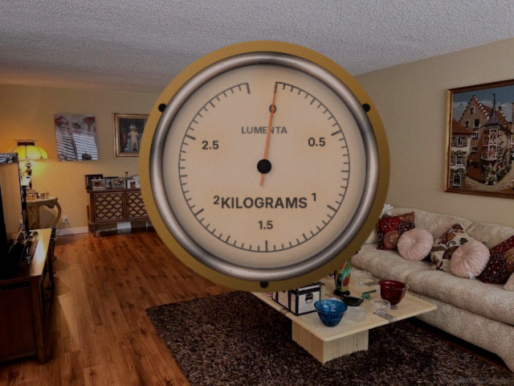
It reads 0 kg
